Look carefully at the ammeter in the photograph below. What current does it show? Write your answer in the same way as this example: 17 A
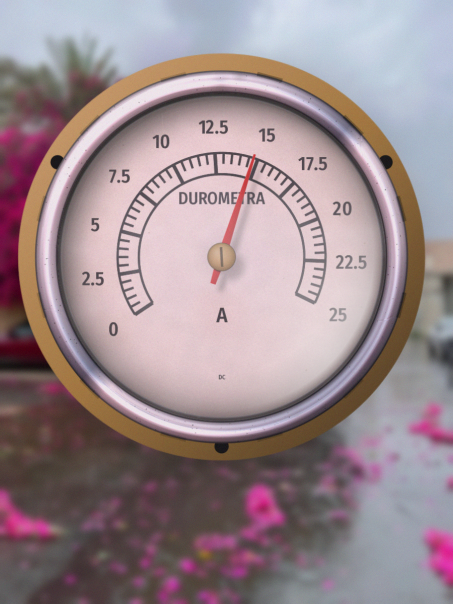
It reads 14.75 A
